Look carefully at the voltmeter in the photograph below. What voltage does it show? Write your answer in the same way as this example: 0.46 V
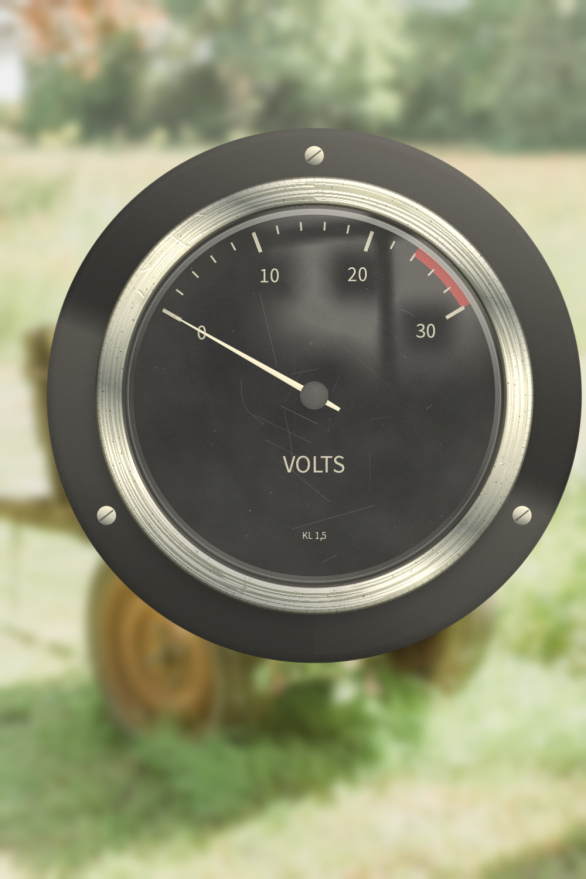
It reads 0 V
